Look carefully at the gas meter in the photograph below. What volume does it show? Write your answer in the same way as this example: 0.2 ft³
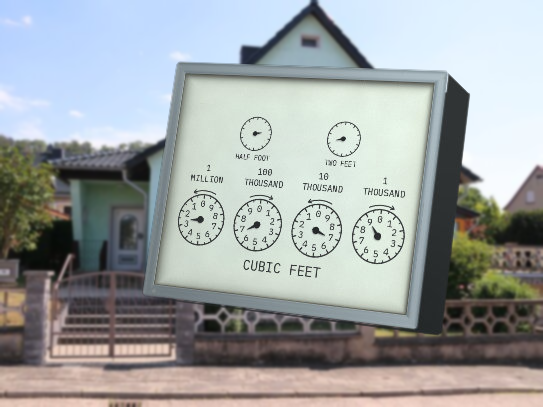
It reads 266900 ft³
